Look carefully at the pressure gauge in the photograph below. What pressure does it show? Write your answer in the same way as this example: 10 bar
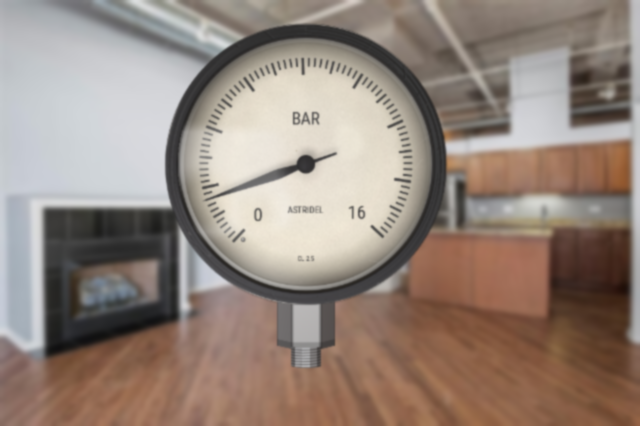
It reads 1.6 bar
